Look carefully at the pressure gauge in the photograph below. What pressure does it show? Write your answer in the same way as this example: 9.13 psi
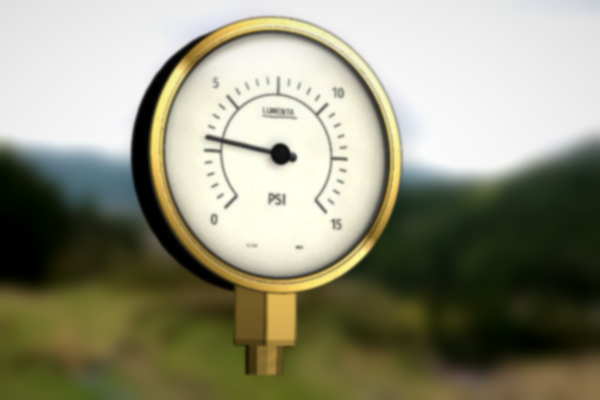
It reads 3 psi
